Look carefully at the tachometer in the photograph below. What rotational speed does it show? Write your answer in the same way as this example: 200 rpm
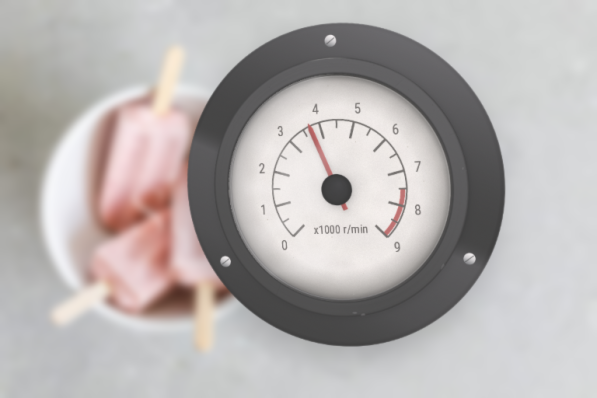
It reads 3750 rpm
